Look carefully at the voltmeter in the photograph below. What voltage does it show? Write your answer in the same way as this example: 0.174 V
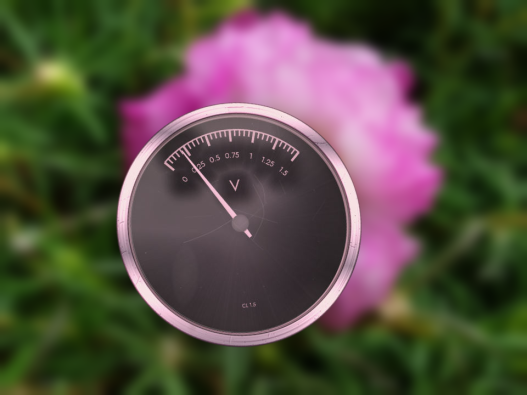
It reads 0.2 V
